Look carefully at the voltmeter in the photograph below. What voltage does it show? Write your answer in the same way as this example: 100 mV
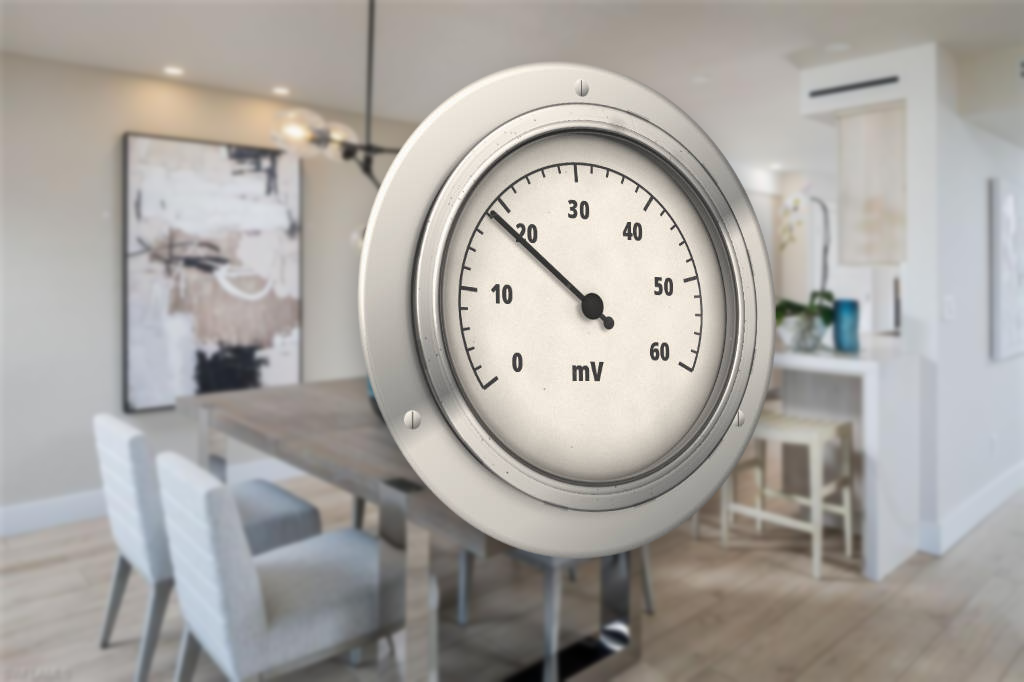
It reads 18 mV
